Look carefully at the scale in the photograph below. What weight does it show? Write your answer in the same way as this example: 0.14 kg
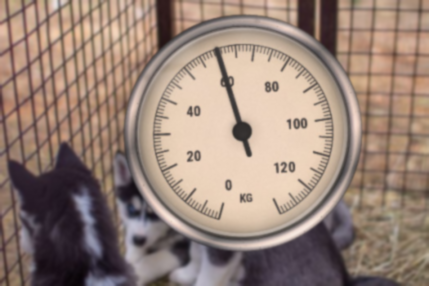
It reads 60 kg
